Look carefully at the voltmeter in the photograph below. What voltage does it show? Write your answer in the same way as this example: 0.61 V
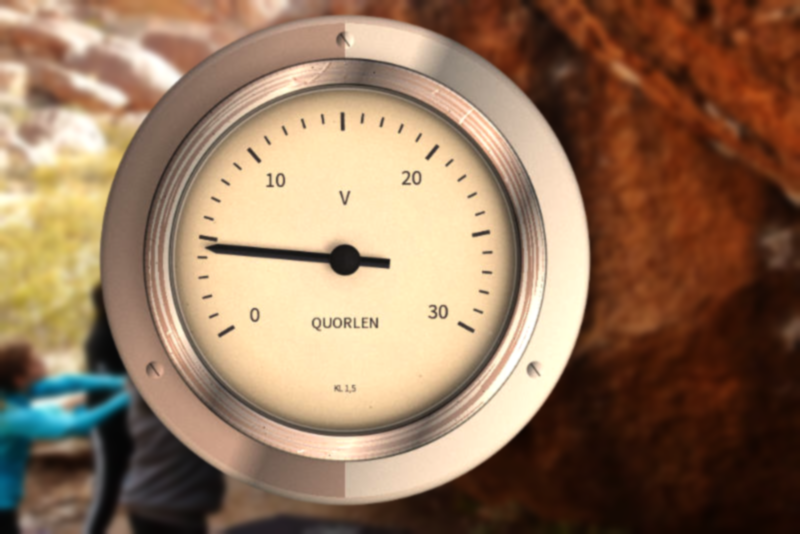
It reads 4.5 V
